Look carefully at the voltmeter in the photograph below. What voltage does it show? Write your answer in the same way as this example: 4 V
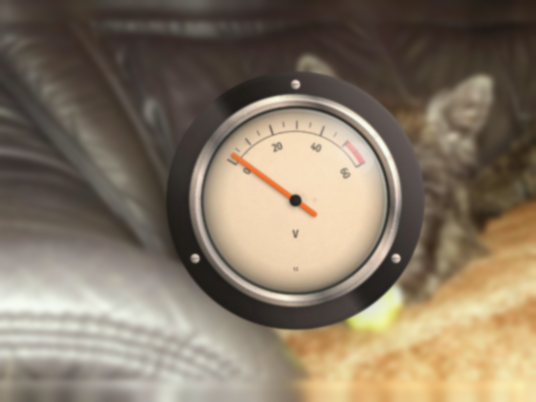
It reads 2.5 V
